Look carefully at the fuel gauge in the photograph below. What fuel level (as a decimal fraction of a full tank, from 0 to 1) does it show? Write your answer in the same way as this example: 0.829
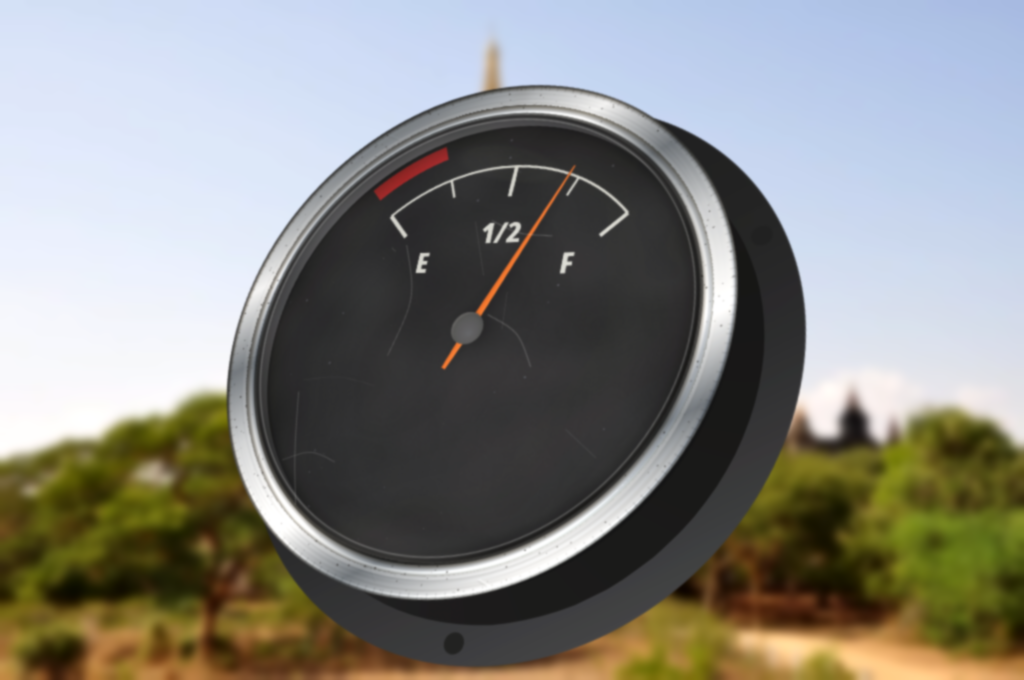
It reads 0.75
